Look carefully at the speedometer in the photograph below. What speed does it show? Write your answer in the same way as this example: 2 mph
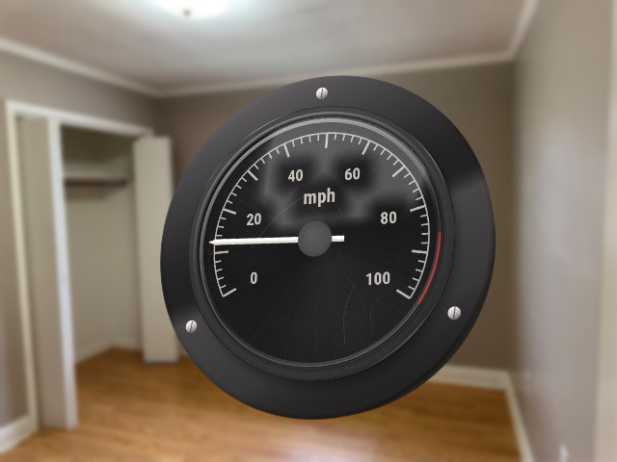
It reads 12 mph
